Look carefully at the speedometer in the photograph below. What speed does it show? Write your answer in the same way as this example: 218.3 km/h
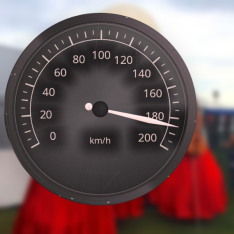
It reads 185 km/h
